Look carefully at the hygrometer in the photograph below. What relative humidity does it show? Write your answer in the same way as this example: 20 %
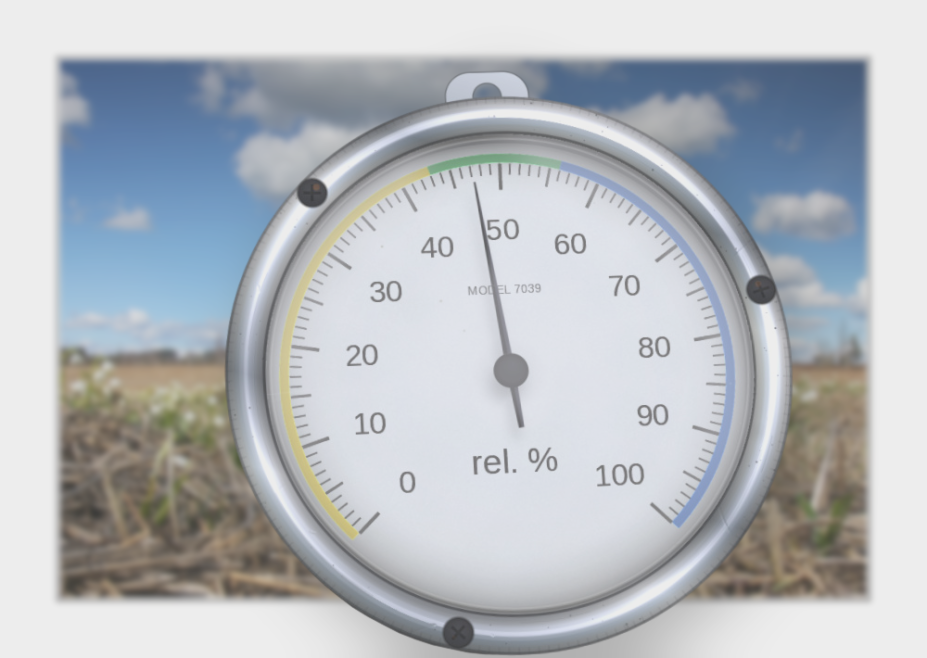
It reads 47 %
